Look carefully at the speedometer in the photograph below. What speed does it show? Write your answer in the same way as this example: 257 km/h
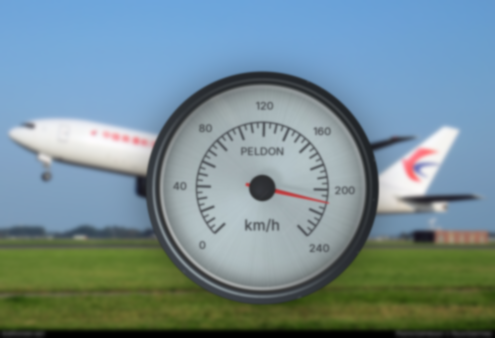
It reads 210 km/h
